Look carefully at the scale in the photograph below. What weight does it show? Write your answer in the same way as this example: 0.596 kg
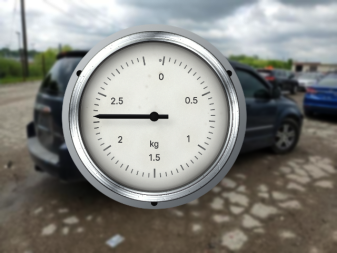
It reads 2.3 kg
